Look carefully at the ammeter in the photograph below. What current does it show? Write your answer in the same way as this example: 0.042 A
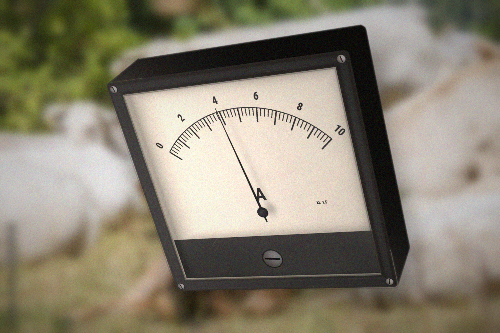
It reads 4 A
